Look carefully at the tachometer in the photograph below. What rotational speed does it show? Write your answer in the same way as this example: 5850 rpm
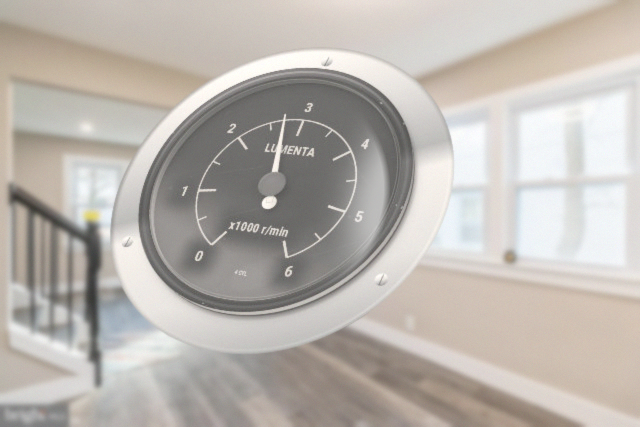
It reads 2750 rpm
